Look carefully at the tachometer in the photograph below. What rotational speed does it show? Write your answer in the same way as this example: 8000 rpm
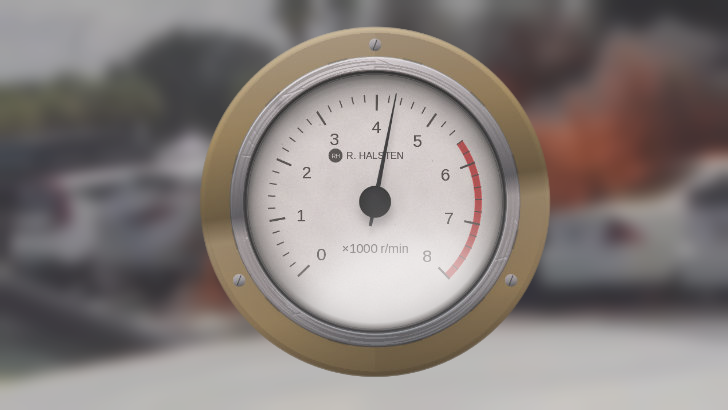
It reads 4300 rpm
